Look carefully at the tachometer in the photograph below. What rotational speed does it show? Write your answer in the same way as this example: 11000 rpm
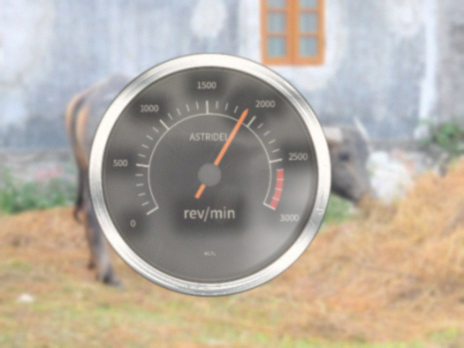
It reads 1900 rpm
